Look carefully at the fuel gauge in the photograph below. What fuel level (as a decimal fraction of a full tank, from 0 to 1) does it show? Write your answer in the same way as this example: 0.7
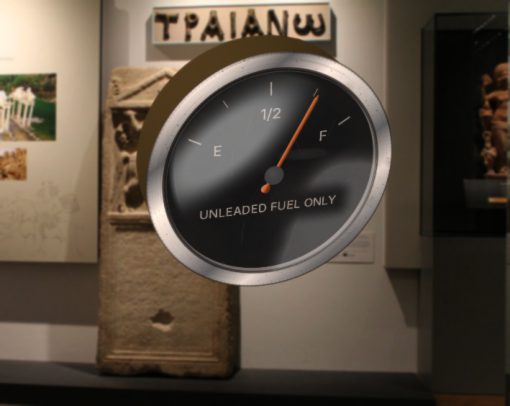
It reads 0.75
